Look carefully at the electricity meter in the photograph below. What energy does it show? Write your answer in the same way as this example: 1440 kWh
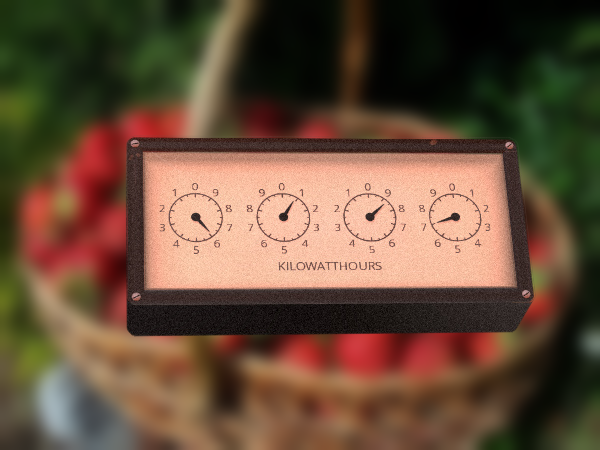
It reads 6087 kWh
